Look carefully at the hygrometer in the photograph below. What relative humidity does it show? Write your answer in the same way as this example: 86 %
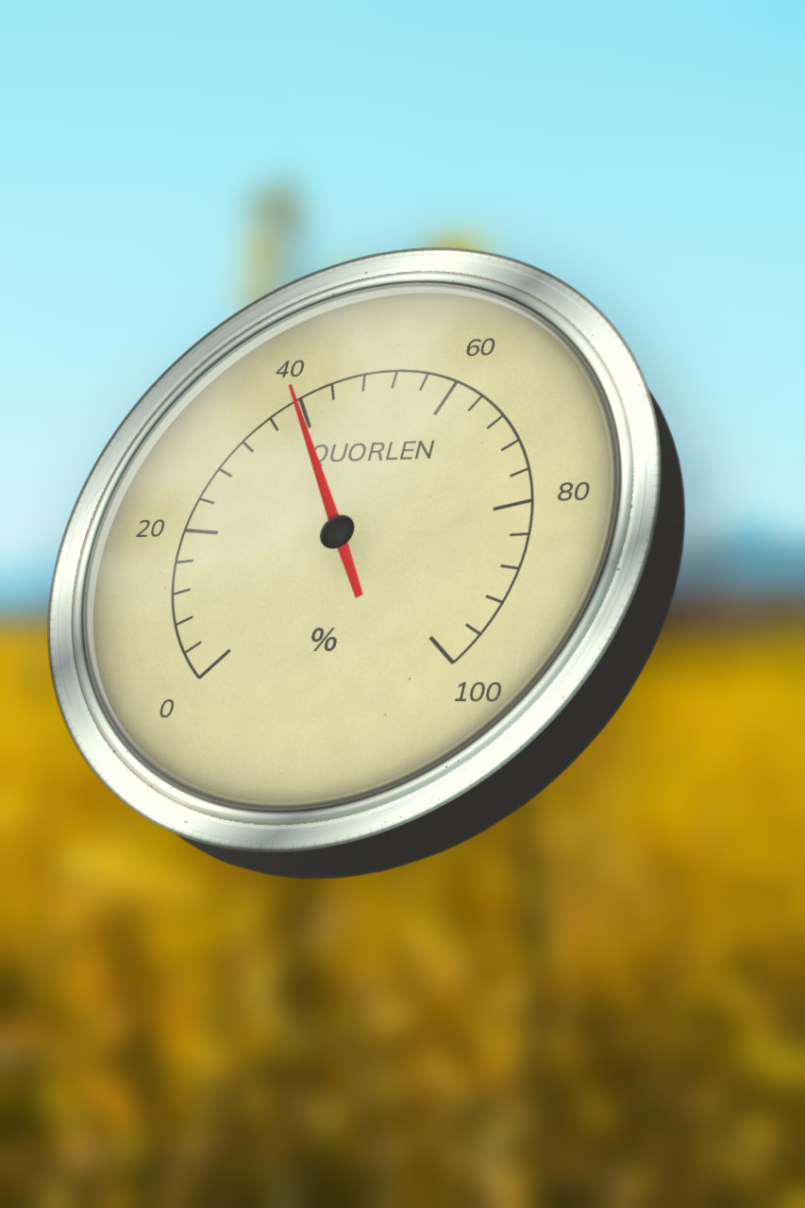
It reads 40 %
